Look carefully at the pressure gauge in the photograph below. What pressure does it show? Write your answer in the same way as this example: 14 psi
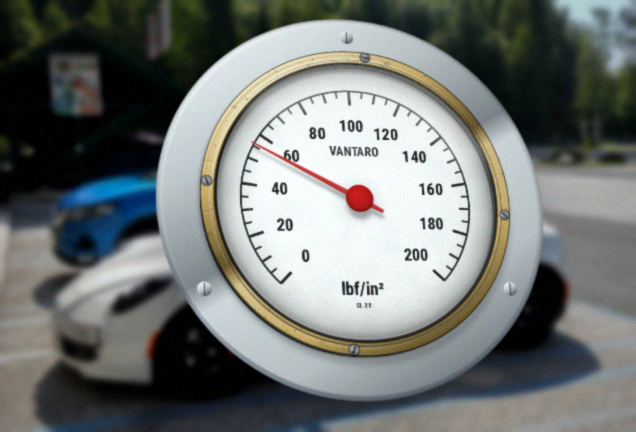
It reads 55 psi
